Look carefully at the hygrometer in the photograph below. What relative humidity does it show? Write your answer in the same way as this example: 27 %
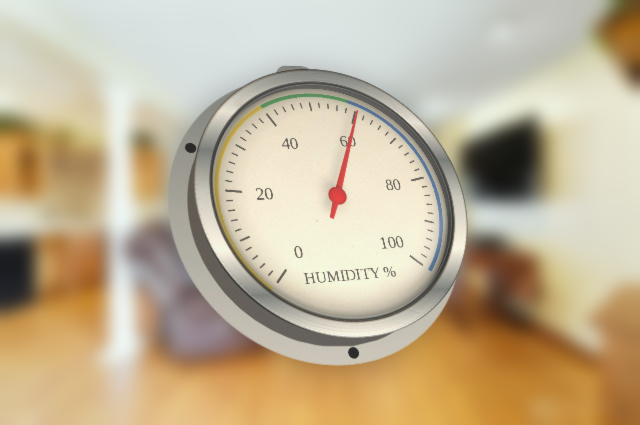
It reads 60 %
